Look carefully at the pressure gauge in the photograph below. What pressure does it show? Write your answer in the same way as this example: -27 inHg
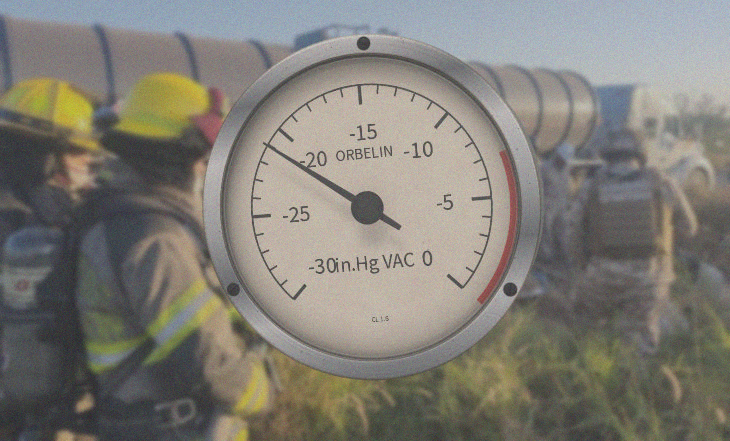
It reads -21 inHg
